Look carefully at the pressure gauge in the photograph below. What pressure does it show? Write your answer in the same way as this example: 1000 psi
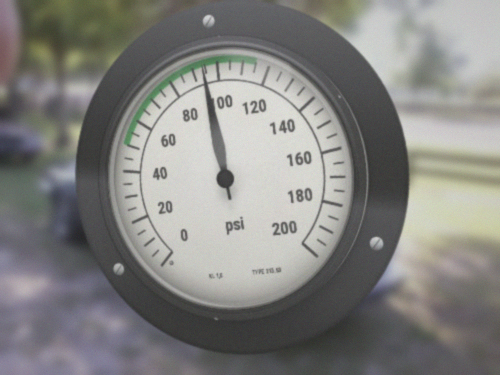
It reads 95 psi
